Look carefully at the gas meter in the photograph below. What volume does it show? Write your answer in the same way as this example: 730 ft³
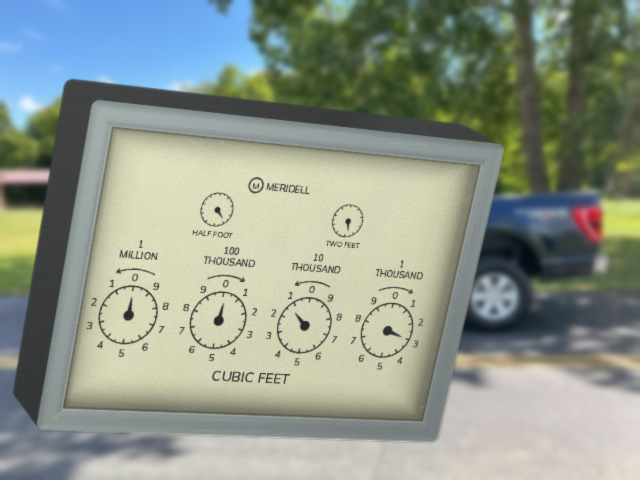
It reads 1300 ft³
